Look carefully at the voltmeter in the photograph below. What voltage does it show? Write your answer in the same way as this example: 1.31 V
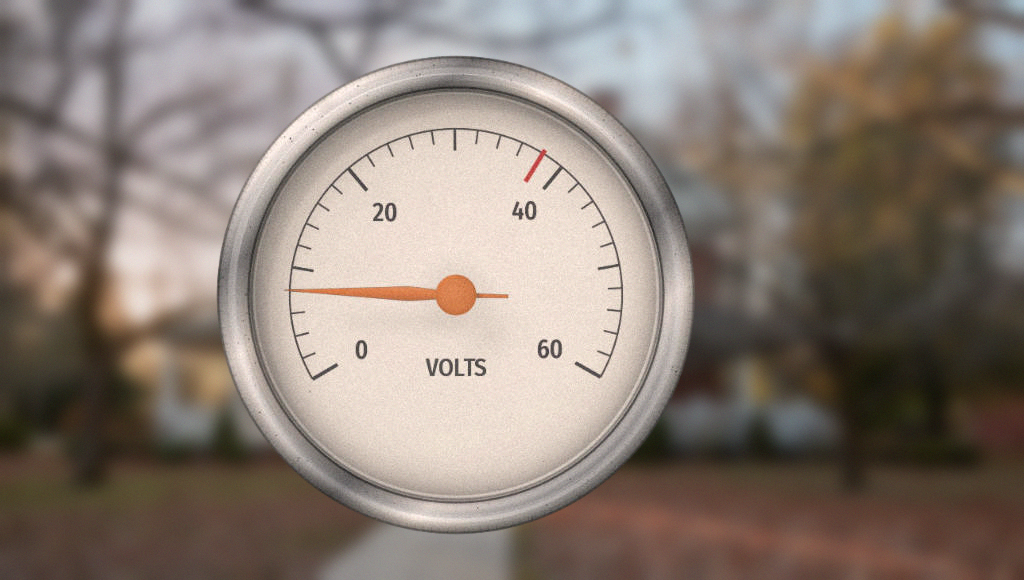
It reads 8 V
